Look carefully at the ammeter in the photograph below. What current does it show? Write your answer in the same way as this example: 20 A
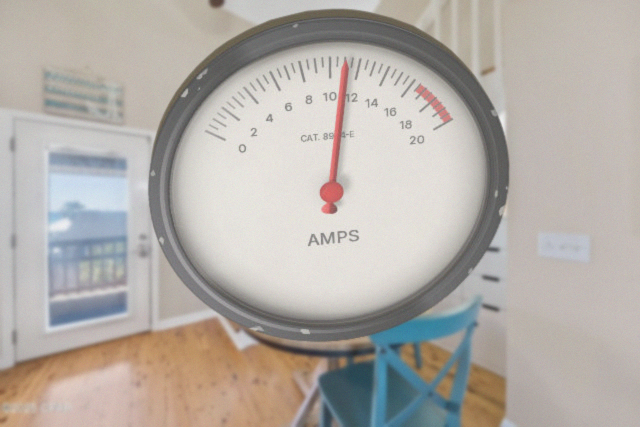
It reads 11 A
